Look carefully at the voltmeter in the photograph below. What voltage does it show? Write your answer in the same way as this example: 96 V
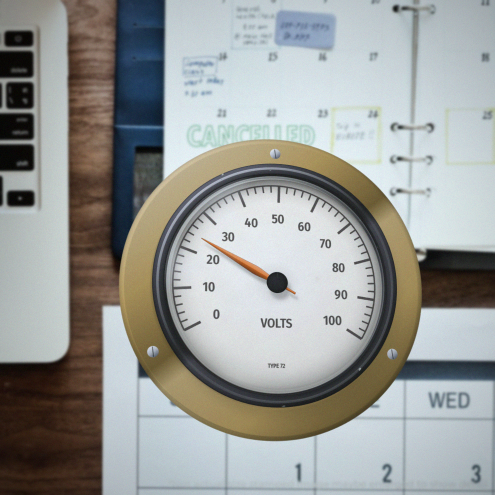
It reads 24 V
